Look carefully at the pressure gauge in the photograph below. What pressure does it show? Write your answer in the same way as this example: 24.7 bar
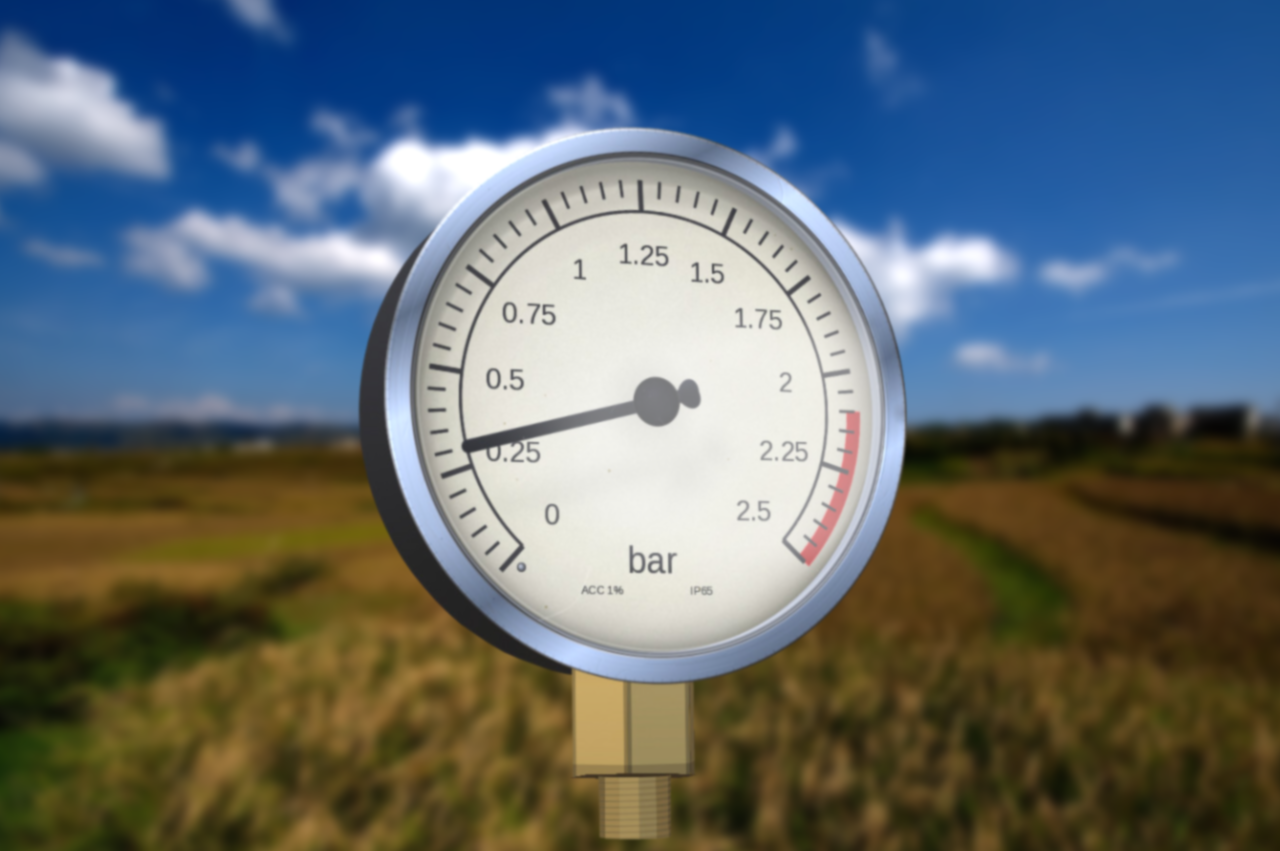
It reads 0.3 bar
